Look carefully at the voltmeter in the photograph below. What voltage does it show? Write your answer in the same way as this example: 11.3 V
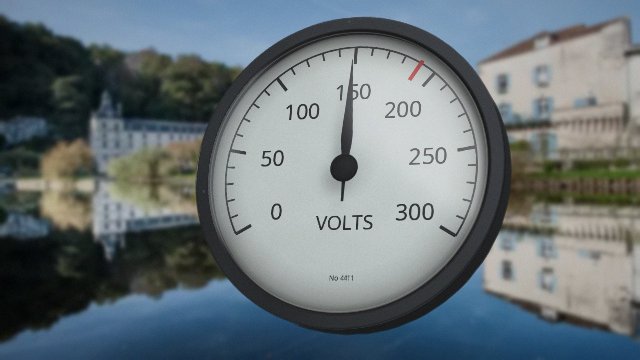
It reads 150 V
